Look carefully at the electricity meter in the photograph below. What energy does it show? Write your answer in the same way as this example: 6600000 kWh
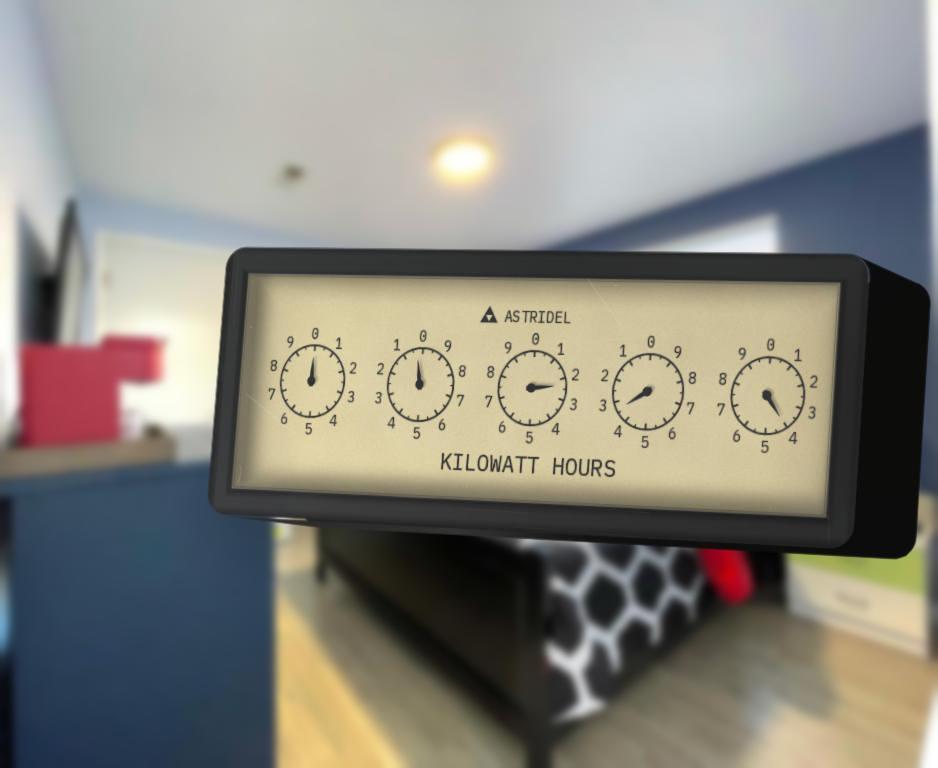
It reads 234 kWh
